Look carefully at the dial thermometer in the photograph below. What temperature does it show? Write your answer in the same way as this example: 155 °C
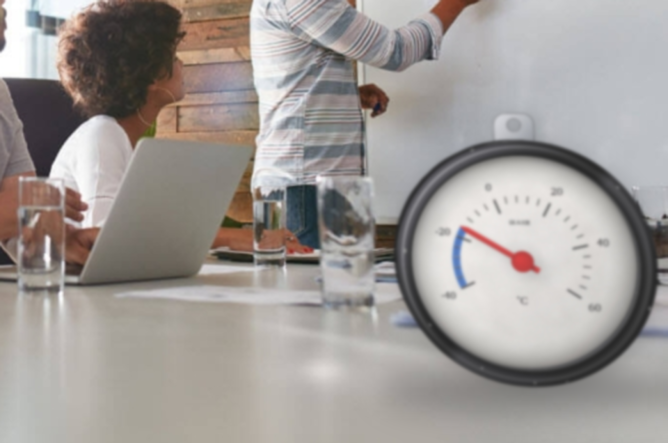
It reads -16 °C
